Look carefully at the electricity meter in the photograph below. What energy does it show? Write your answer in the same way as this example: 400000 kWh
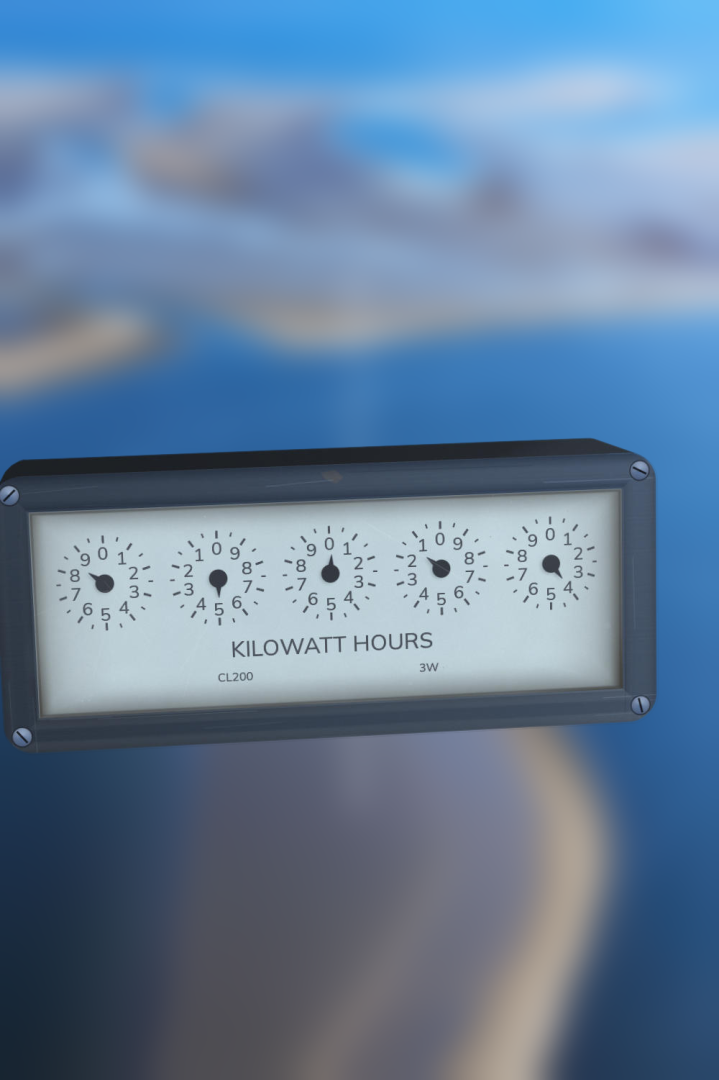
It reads 85014 kWh
